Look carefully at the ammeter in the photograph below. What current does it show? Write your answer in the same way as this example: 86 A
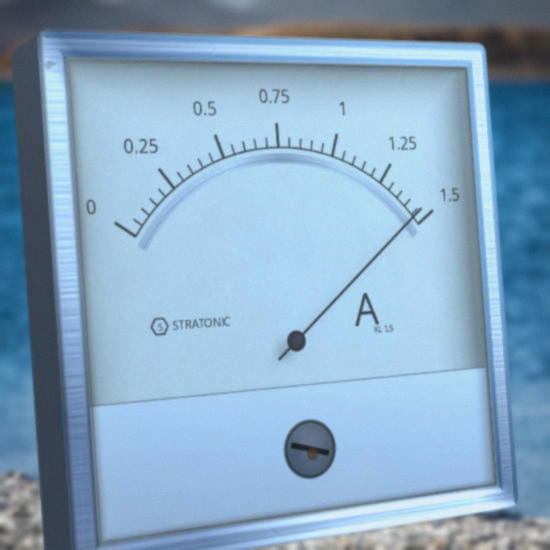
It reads 1.45 A
